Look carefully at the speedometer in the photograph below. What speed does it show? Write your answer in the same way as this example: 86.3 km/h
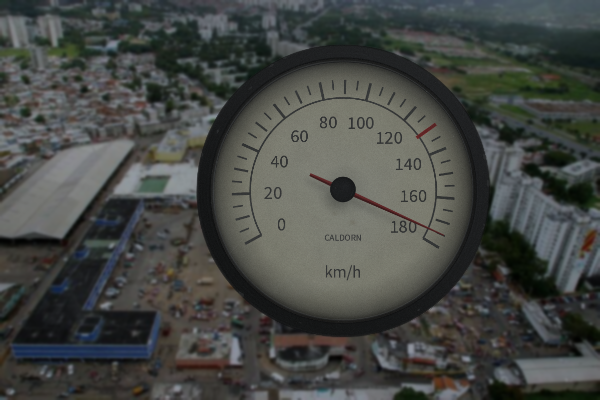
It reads 175 km/h
